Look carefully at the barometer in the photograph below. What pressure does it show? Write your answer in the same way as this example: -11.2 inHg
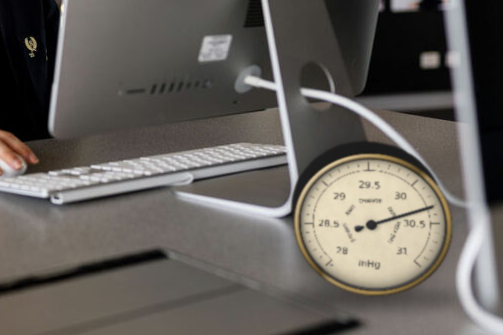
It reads 30.3 inHg
